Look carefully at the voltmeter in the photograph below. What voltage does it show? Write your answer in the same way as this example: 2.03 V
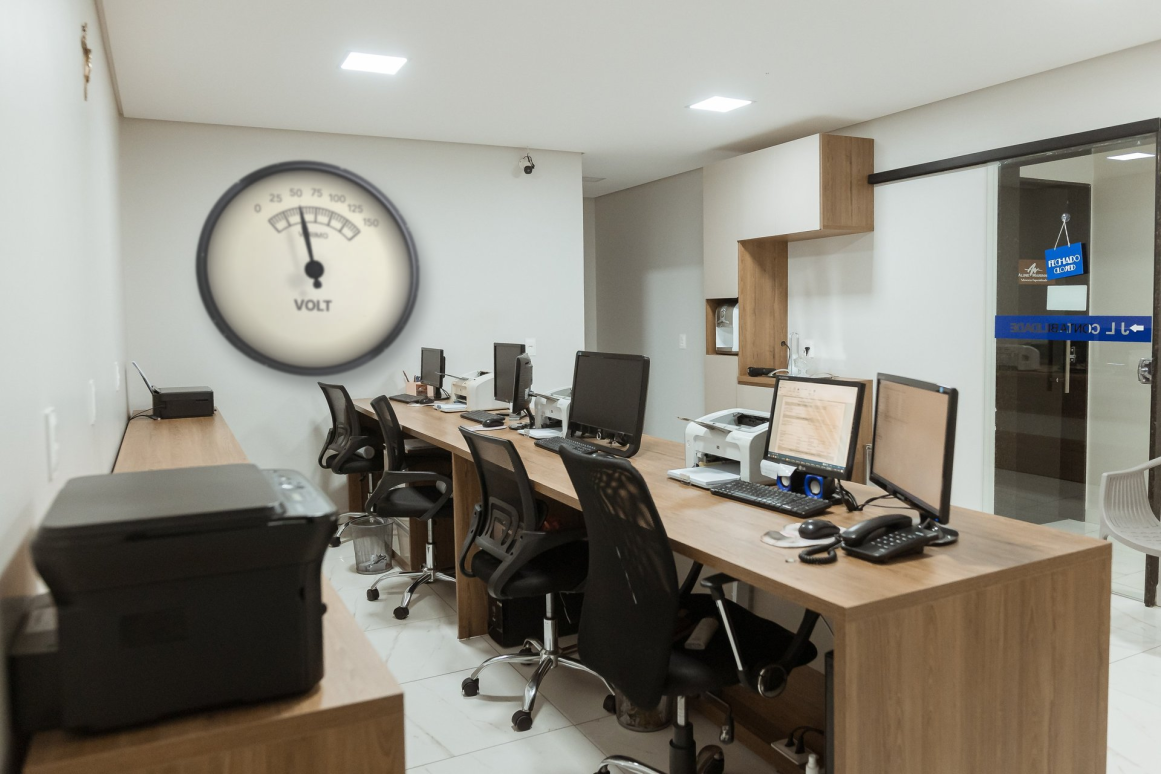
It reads 50 V
